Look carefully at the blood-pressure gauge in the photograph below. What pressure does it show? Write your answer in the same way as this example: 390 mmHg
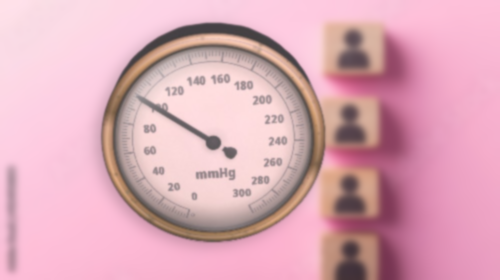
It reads 100 mmHg
